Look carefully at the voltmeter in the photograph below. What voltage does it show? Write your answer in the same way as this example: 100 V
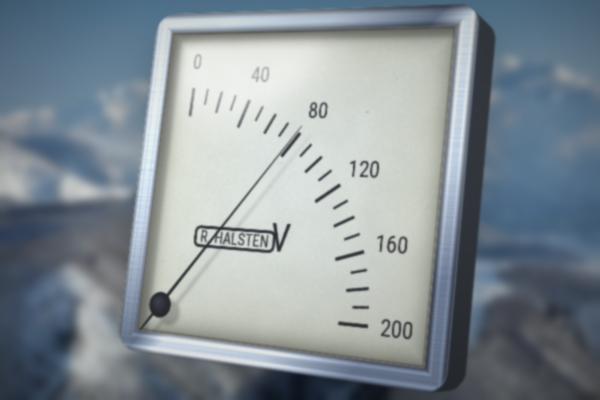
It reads 80 V
